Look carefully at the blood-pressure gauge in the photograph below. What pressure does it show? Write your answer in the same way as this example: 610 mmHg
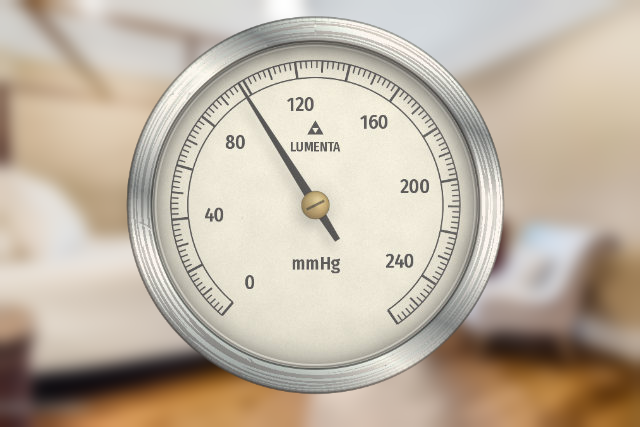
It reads 98 mmHg
